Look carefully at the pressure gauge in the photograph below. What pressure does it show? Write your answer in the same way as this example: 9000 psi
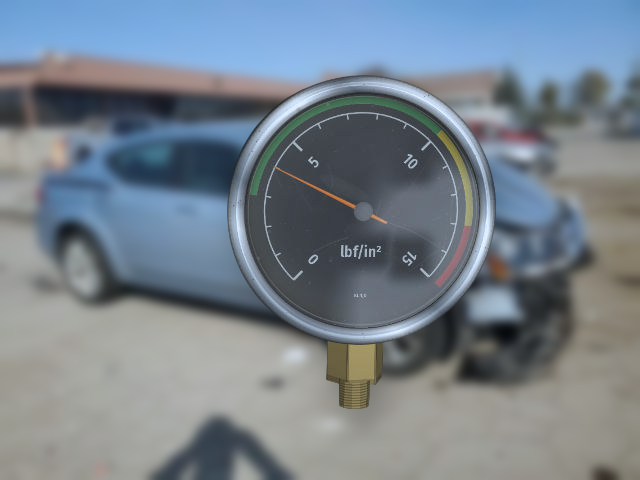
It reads 4 psi
